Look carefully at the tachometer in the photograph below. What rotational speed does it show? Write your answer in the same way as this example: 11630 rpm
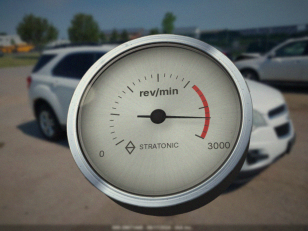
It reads 2700 rpm
